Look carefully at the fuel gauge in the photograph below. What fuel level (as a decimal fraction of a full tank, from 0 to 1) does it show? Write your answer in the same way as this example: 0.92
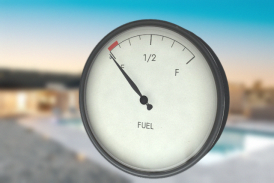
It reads 0
